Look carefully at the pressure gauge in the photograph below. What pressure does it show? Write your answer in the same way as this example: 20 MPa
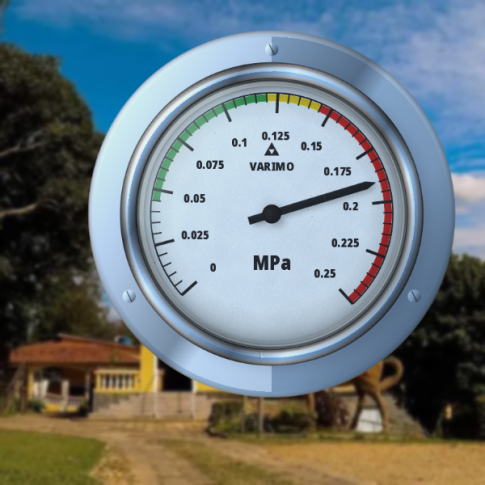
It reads 0.19 MPa
